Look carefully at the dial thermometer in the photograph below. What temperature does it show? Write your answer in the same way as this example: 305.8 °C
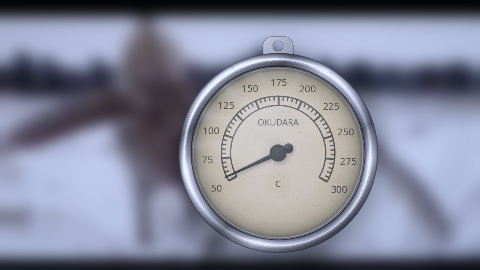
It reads 55 °C
